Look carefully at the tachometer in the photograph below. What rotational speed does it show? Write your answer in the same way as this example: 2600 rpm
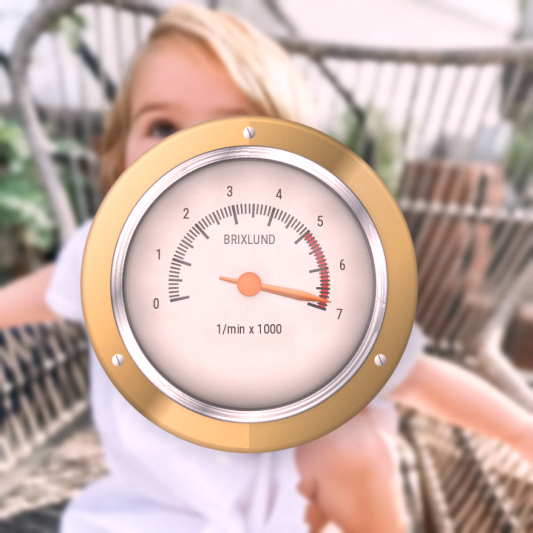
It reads 6800 rpm
